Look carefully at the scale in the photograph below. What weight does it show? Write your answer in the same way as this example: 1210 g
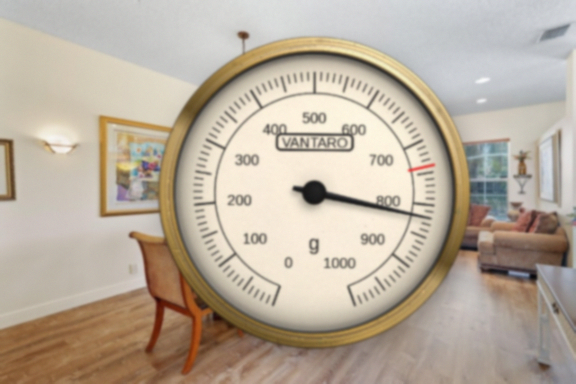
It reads 820 g
